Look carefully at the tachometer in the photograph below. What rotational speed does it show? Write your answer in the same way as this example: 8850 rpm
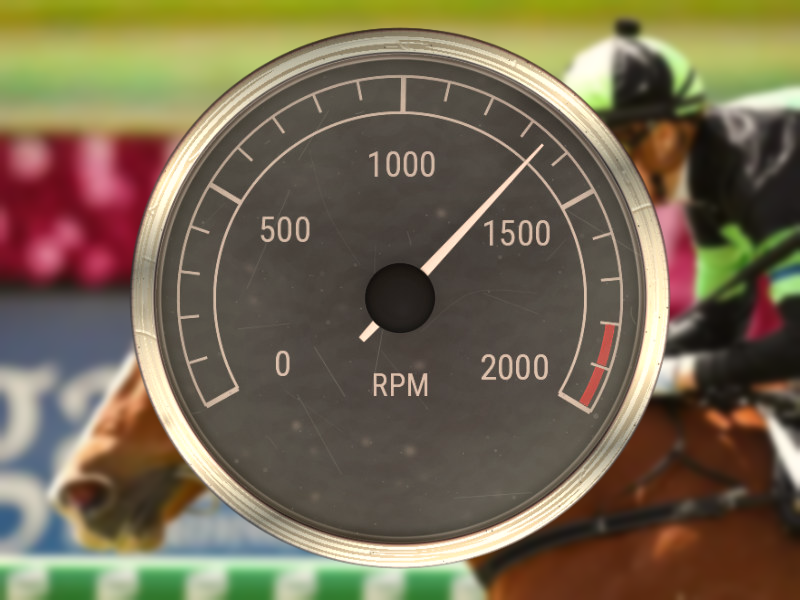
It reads 1350 rpm
